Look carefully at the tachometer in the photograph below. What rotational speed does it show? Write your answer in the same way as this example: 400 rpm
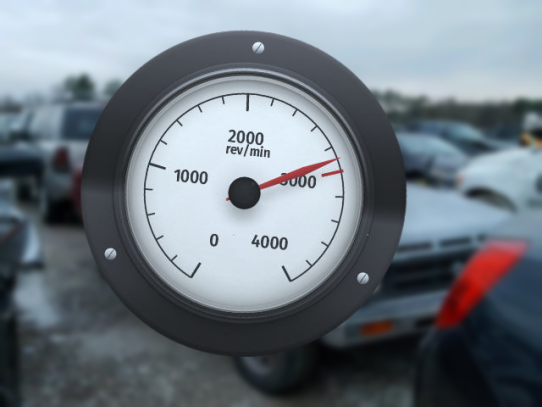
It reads 2900 rpm
